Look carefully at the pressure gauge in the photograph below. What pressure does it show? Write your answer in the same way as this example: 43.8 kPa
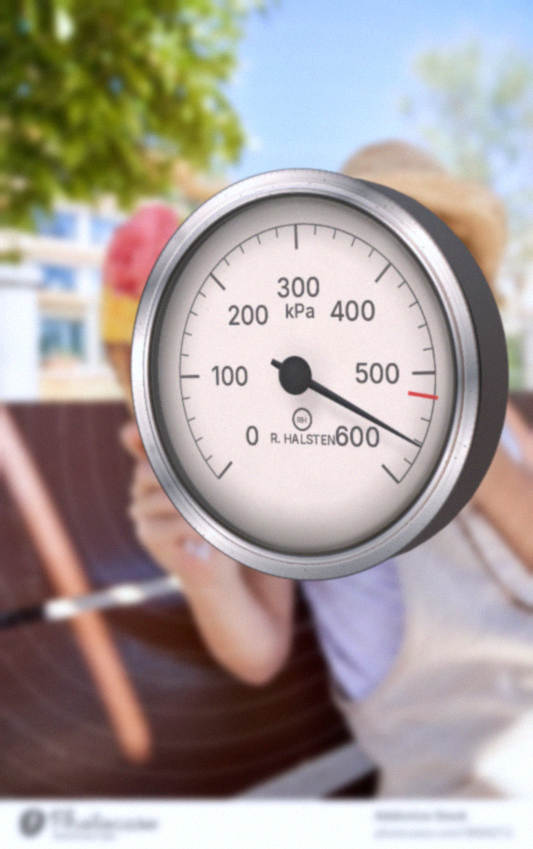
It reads 560 kPa
